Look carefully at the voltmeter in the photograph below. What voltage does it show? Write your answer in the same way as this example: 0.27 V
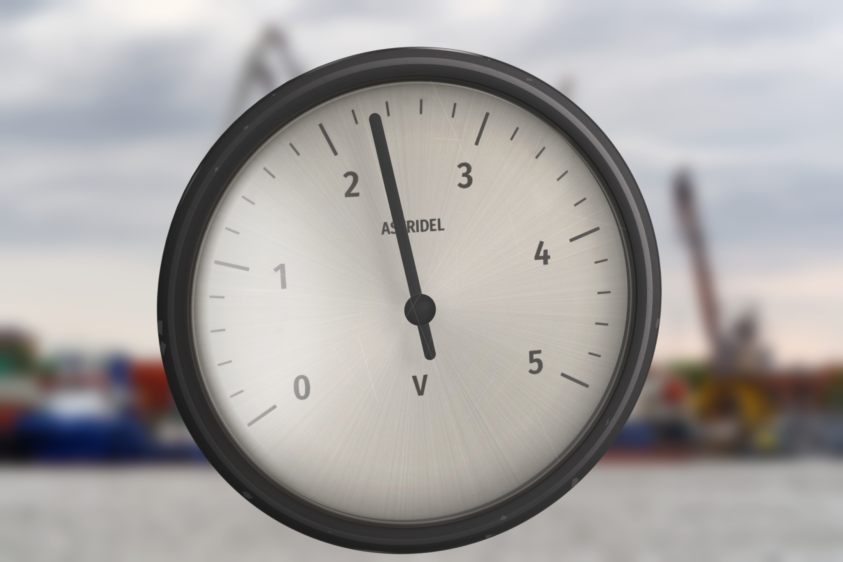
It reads 2.3 V
